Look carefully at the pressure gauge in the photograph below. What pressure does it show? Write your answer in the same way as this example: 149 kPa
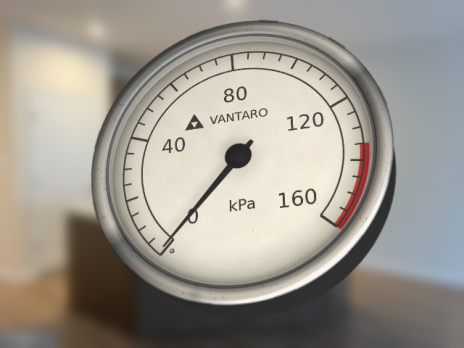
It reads 0 kPa
